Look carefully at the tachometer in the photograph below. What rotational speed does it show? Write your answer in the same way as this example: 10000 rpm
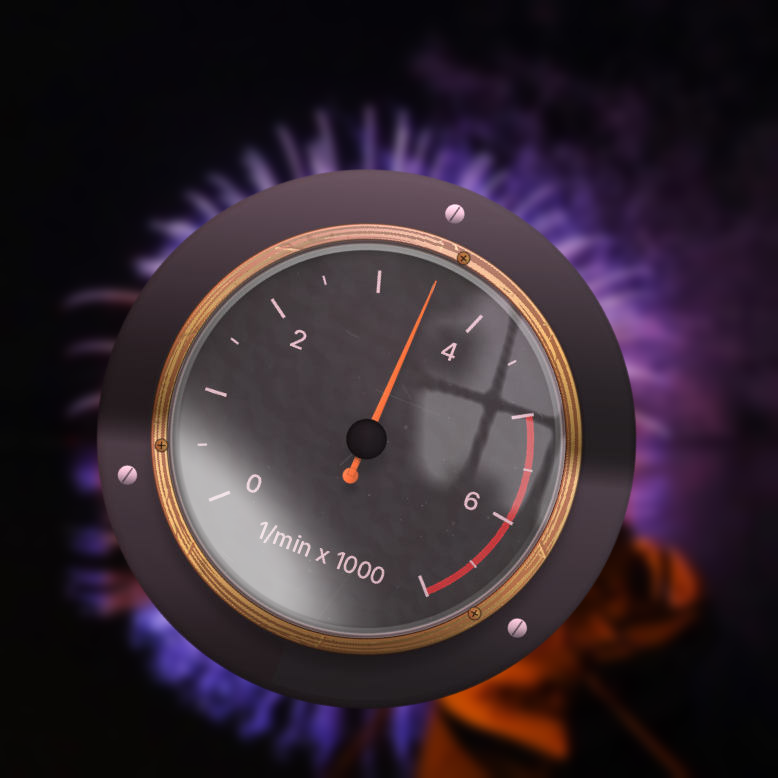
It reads 3500 rpm
